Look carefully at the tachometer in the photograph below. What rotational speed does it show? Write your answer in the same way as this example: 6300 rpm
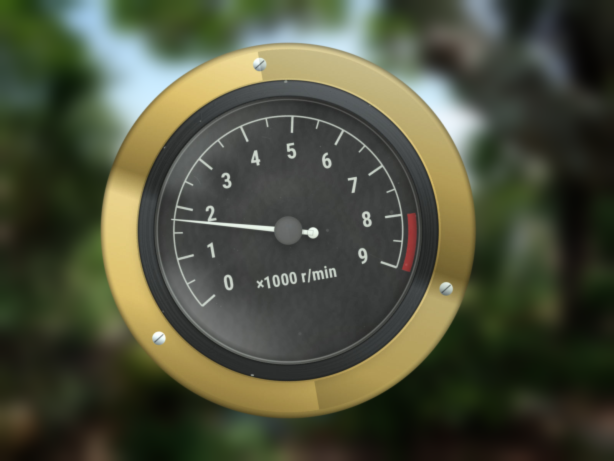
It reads 1750 rpm
